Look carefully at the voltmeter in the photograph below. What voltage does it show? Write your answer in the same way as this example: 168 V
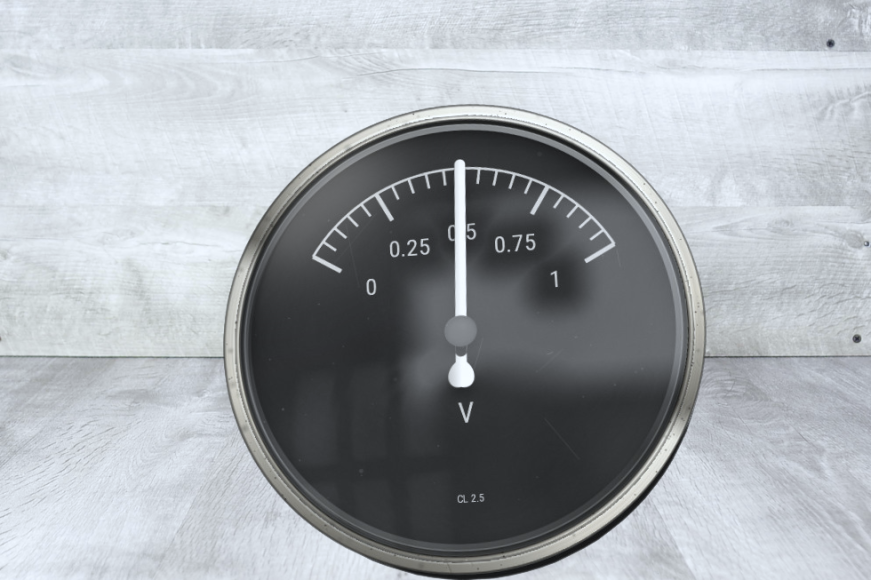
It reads 0.5 V
